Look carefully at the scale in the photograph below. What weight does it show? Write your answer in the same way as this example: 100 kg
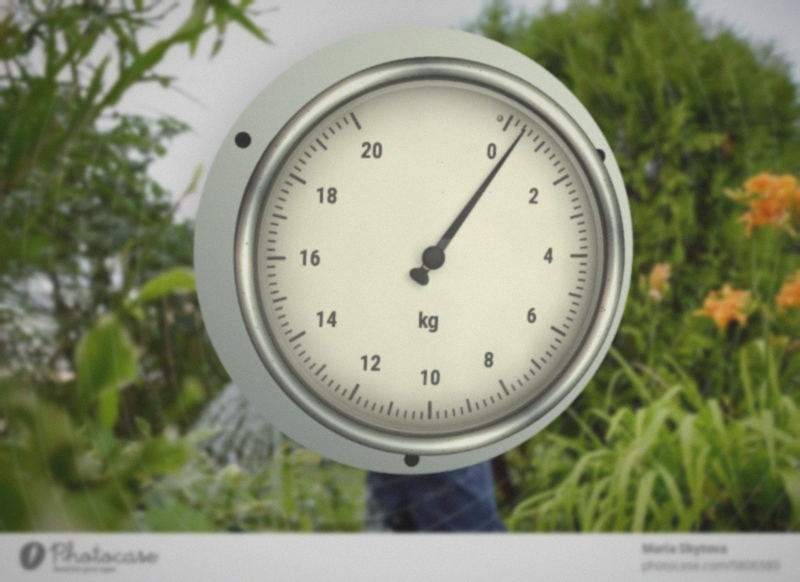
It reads 0.4 kg
